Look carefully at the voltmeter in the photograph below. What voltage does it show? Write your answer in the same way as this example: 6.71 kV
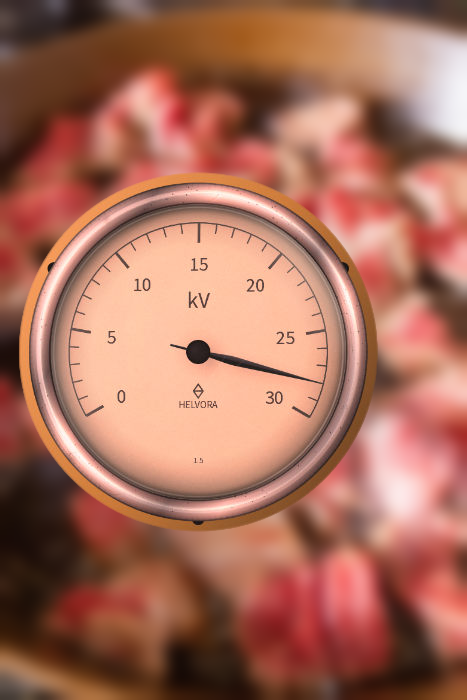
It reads 28 kV
